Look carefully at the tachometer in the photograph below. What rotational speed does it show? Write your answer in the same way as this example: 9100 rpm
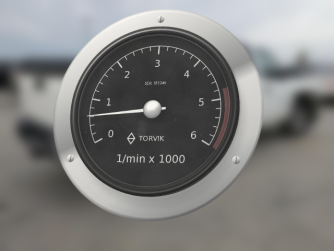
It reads 600 rpm
